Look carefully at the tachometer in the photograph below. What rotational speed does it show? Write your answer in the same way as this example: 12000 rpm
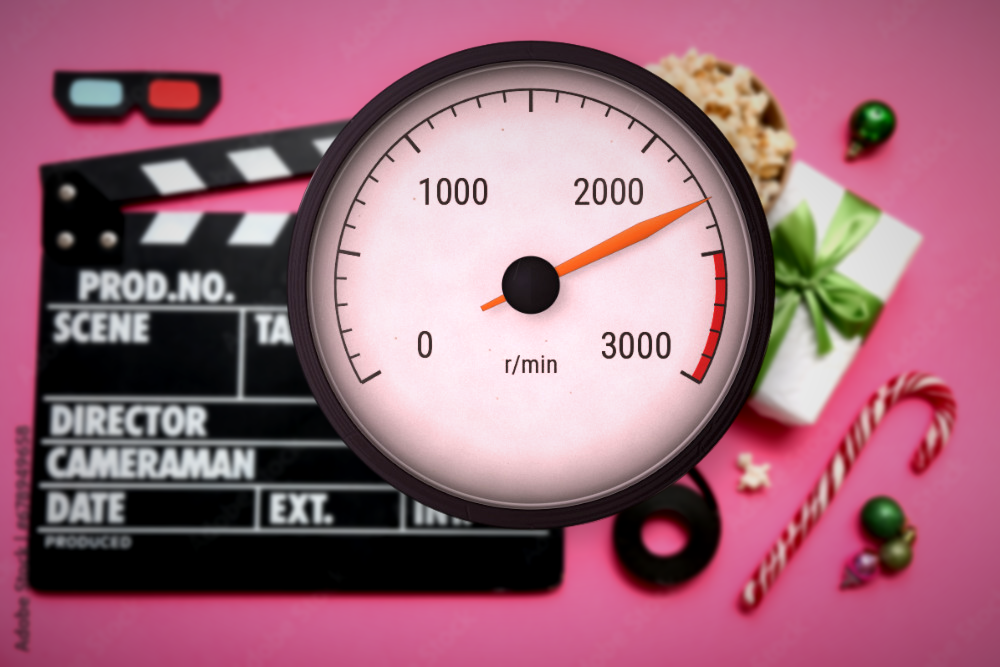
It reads 2300 rpm
